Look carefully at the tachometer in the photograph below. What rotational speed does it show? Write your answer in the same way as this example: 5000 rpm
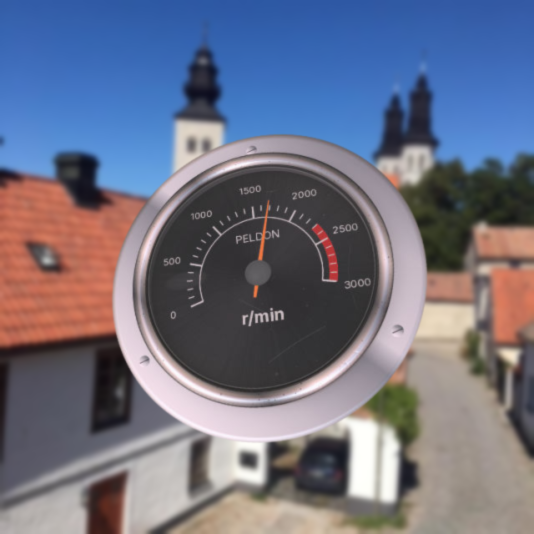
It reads 1700 rpm
